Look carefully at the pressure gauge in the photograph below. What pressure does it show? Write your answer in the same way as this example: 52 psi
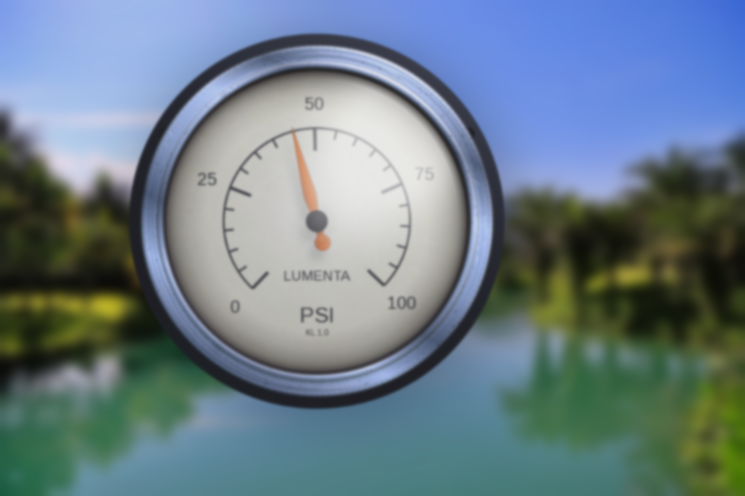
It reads 45 psi
